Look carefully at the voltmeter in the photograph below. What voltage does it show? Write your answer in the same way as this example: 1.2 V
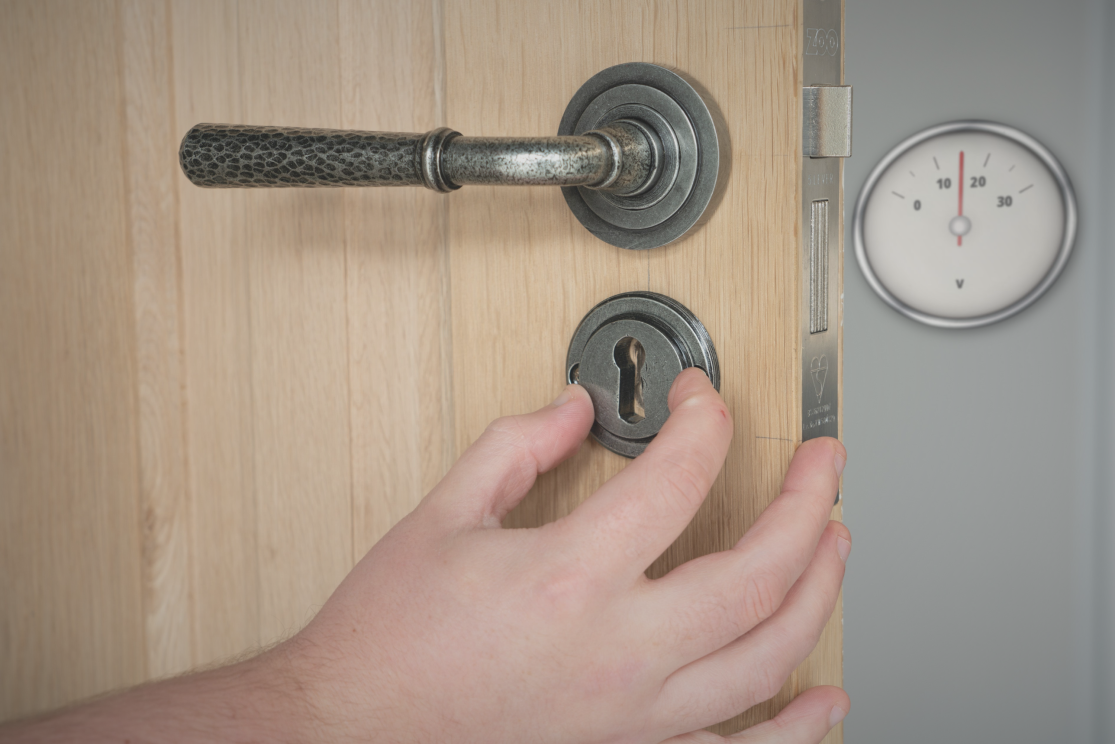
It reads 15 V
